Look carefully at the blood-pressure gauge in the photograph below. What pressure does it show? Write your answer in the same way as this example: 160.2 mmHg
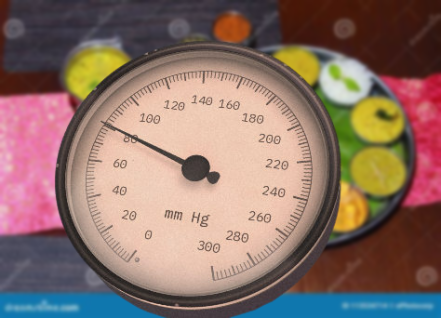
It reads 80 mmHg
